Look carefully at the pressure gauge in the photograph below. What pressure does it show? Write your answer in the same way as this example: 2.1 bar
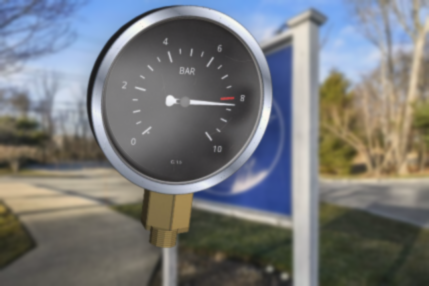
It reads 8.25 bar
